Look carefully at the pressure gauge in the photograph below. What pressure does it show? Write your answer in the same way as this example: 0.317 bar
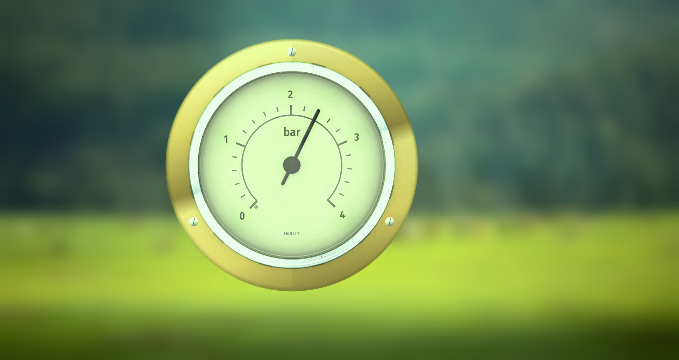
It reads 2.4 bar
